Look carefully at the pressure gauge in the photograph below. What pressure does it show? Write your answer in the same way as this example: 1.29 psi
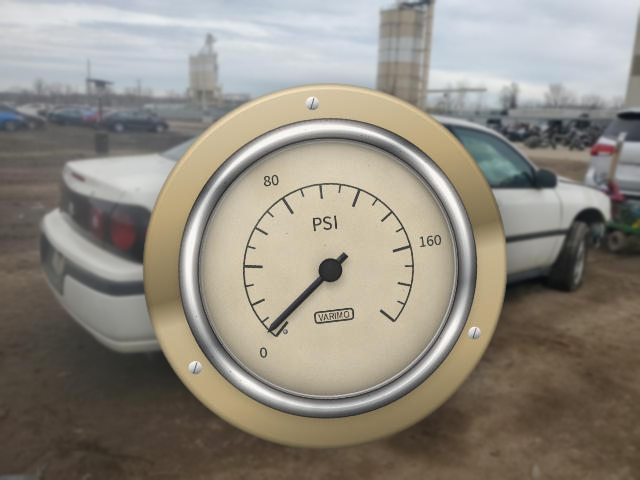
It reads 5 psi
